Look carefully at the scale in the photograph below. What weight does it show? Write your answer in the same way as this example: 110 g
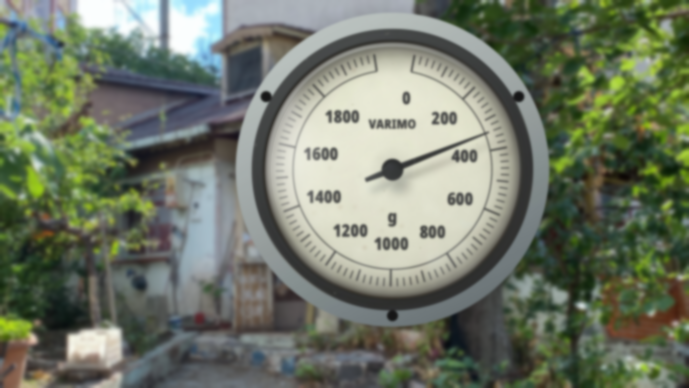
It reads 340 g
